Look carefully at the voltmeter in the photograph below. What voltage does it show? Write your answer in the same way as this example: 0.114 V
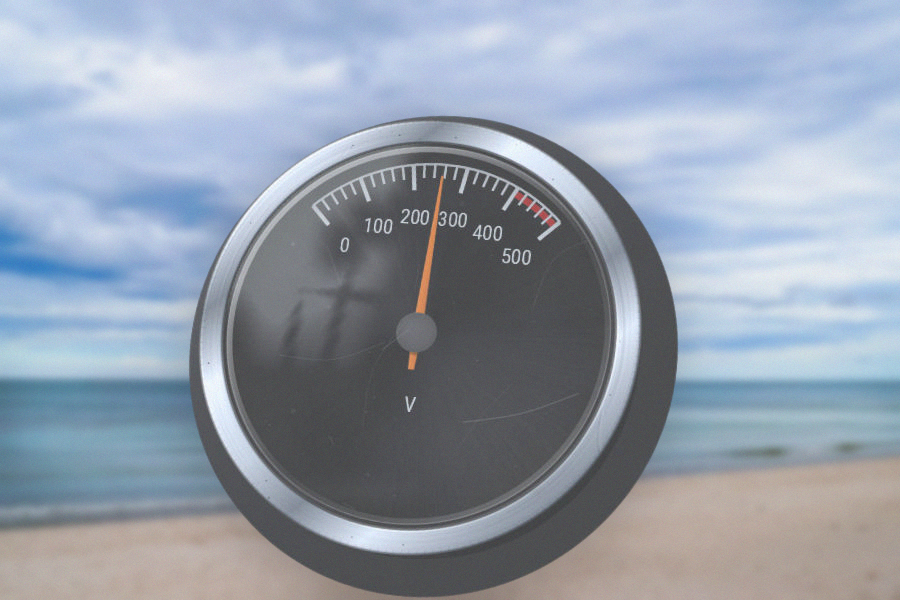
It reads 260 V
